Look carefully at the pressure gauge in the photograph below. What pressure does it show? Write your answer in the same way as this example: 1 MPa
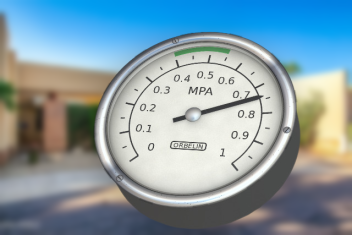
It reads 0.75 MPa
